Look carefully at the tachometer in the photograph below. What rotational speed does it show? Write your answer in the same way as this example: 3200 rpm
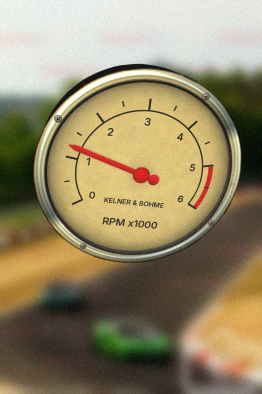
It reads 1250 rpm
